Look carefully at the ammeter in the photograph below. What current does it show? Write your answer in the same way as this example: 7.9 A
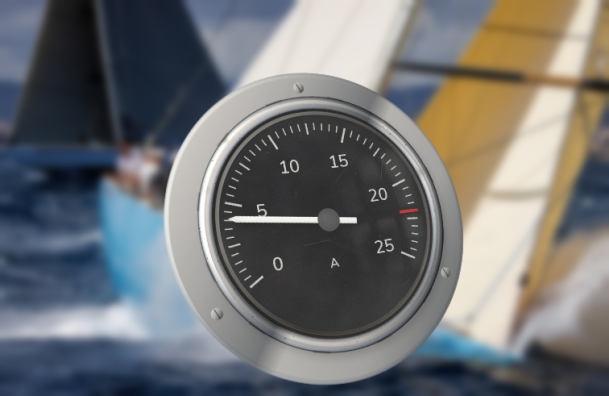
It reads 4 A
